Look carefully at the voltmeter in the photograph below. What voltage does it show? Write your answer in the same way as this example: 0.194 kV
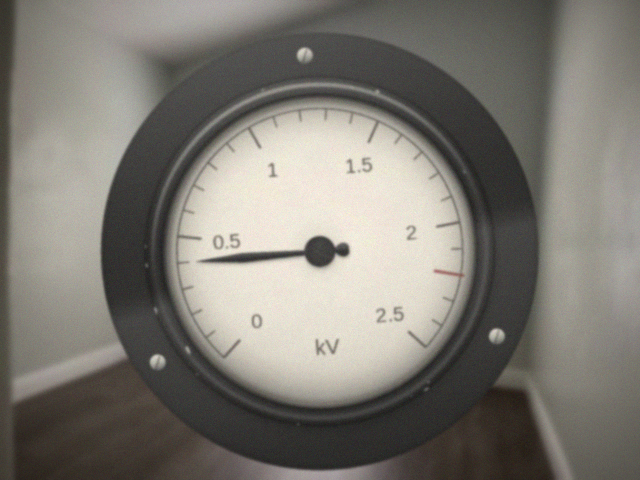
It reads 0.4 kV
